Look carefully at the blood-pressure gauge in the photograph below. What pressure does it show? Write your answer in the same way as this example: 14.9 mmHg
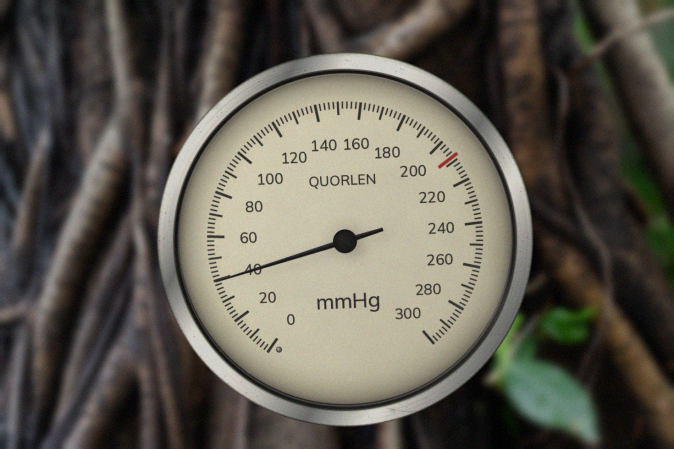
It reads 40 mmHg
